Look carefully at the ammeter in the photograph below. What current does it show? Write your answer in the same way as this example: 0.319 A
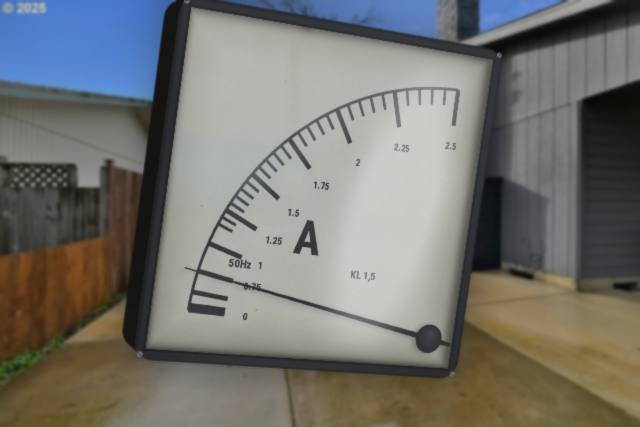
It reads 0.75 A
